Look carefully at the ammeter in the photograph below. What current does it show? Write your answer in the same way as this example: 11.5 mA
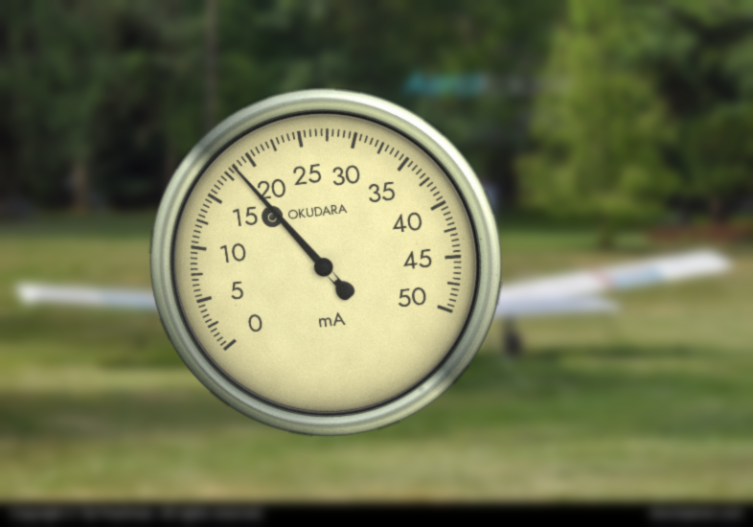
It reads 18.5 mA
